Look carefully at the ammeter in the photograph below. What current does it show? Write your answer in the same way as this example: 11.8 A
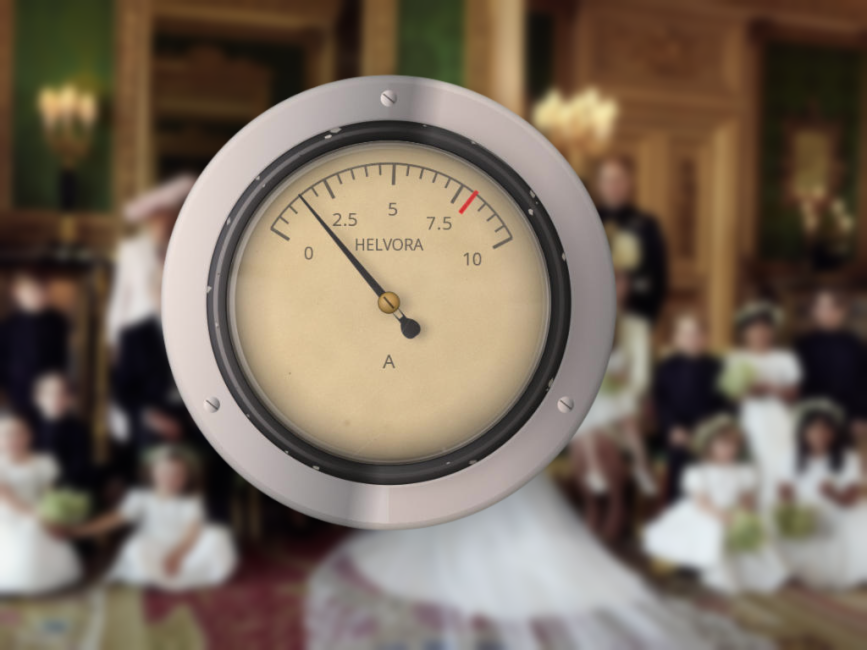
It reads 1.5 A
